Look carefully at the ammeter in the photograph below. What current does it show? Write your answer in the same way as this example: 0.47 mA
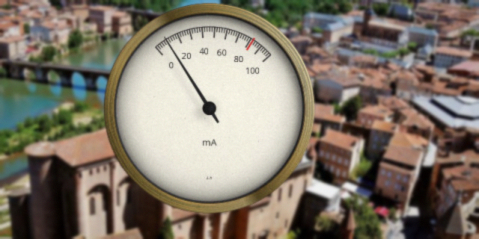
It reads 10 mA
